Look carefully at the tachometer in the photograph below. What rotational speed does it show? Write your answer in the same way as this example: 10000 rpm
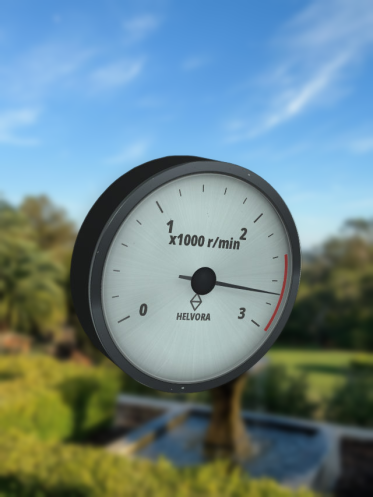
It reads 2700 rpm
